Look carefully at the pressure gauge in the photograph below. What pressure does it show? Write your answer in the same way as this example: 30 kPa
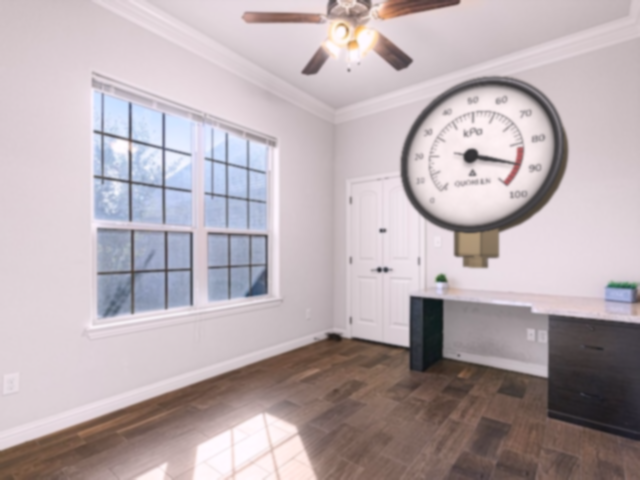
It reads 90 kPa
